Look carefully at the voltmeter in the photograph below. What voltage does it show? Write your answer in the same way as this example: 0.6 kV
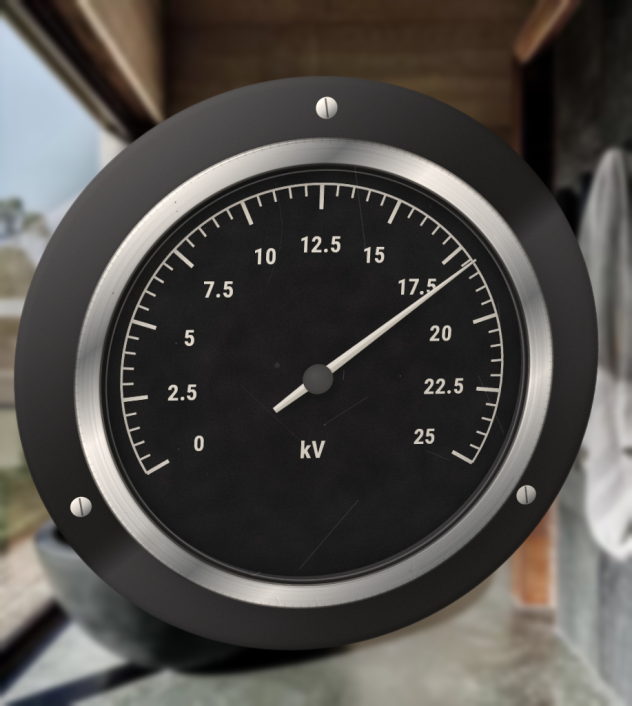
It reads 18 kV
